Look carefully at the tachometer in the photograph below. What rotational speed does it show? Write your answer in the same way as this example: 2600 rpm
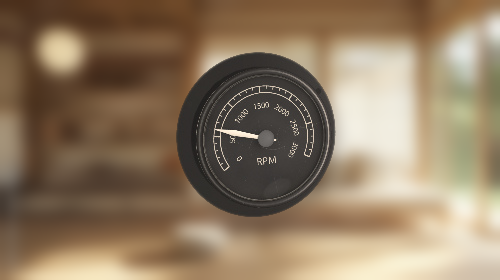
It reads 600 rpm
